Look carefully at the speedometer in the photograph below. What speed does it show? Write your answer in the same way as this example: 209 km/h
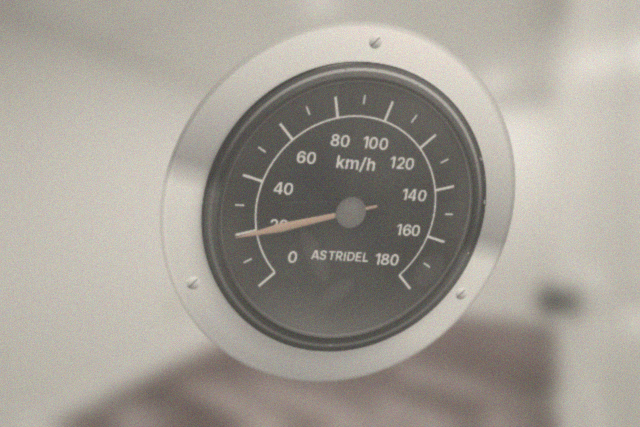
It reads 20 km/h
